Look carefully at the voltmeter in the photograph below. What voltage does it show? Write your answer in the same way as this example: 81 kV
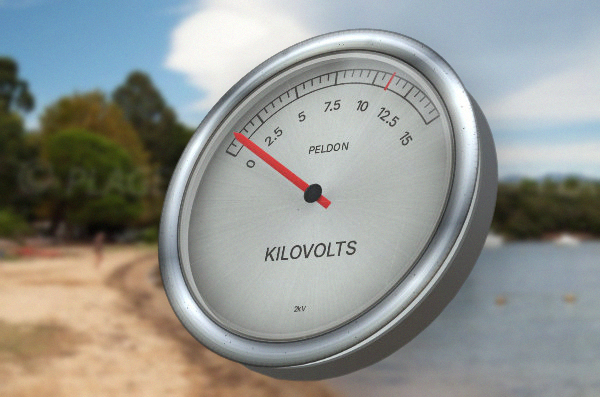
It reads 1 kV
